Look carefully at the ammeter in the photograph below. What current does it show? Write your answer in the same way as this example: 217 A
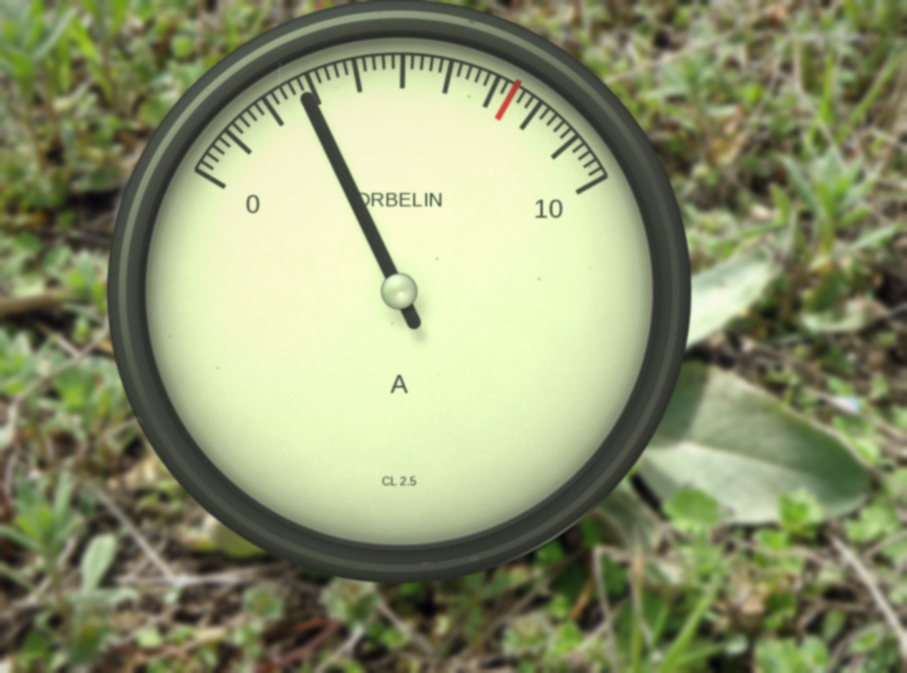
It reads 2.8 A
